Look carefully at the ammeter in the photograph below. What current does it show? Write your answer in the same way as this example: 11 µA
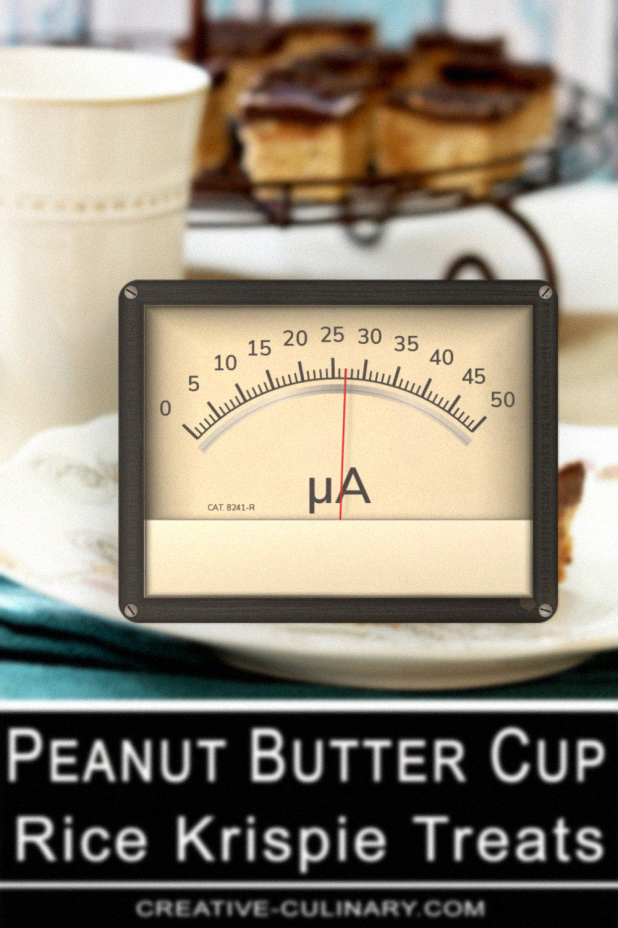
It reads 27 µA
